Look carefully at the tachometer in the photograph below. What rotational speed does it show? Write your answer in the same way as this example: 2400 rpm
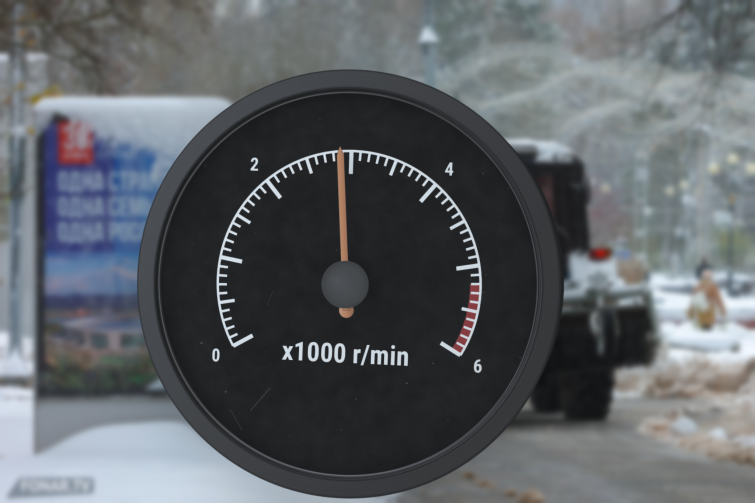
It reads 2900 rpm
